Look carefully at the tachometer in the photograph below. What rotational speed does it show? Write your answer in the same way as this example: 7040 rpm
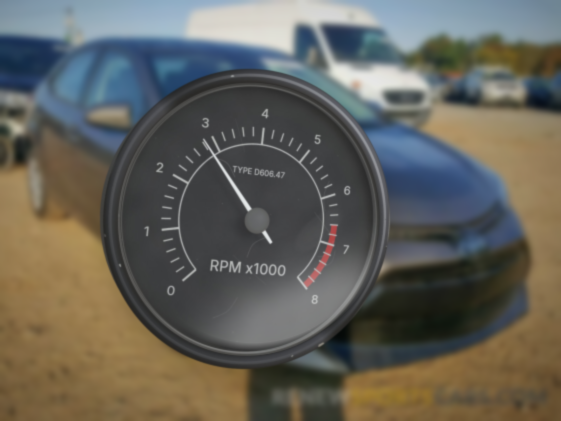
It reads 2800 rpm
